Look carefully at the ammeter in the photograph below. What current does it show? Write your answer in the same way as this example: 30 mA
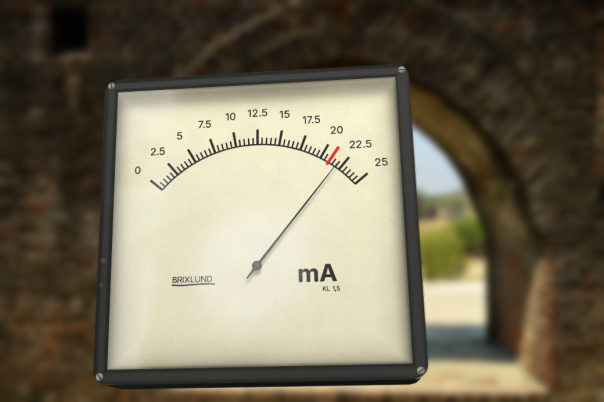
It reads 22 mA
